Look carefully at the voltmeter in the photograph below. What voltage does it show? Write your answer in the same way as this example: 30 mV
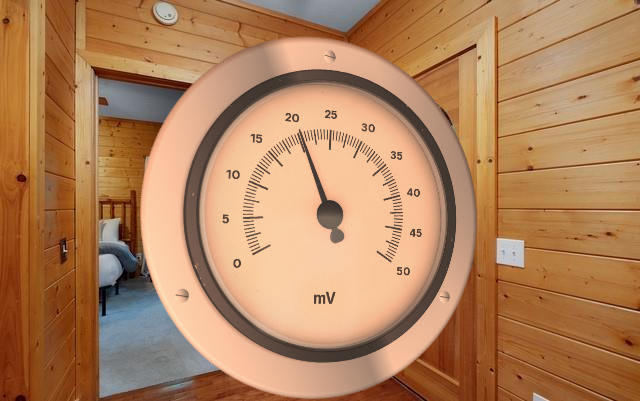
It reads 20 mV
